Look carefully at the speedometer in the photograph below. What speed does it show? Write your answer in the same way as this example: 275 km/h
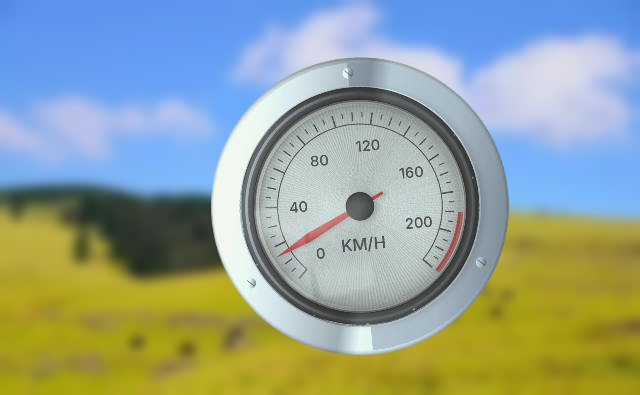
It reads 15 km/h
